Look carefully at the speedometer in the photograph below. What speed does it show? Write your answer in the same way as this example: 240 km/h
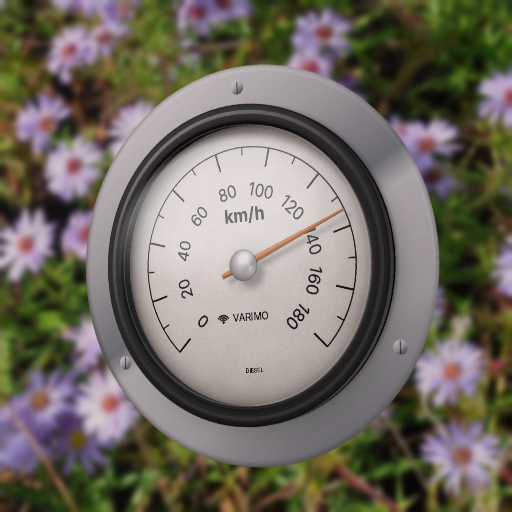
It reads 135 km/h
